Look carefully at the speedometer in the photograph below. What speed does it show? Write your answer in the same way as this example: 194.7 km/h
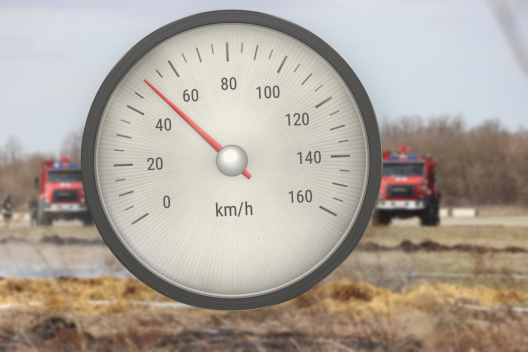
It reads 50 km/h
